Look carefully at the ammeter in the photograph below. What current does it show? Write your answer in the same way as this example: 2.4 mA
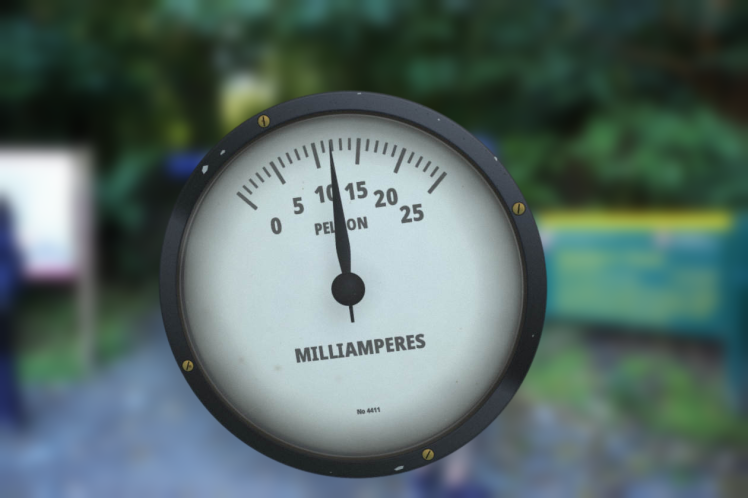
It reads 12 mA
